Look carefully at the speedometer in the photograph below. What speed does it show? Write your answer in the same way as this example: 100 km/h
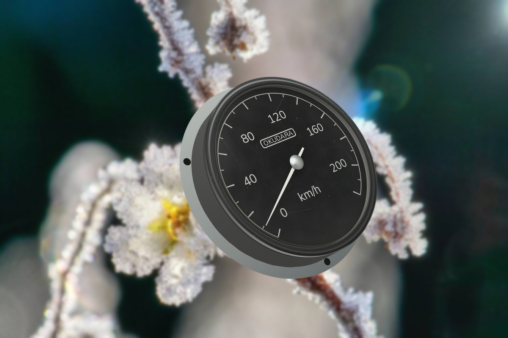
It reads 10 km/h
